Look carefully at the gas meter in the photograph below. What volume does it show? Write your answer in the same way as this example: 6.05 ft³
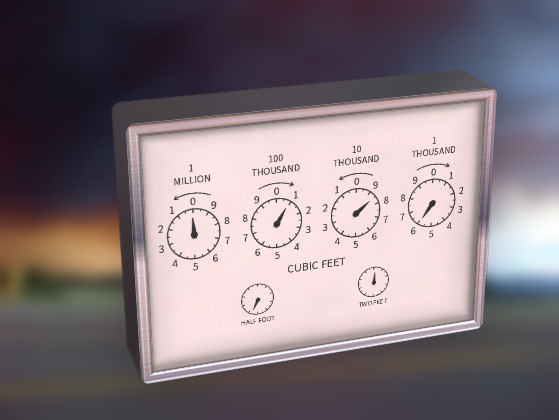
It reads 8600 ft³
